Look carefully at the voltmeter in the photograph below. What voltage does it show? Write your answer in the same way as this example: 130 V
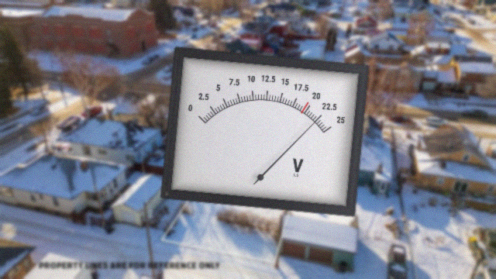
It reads 22.5 V
